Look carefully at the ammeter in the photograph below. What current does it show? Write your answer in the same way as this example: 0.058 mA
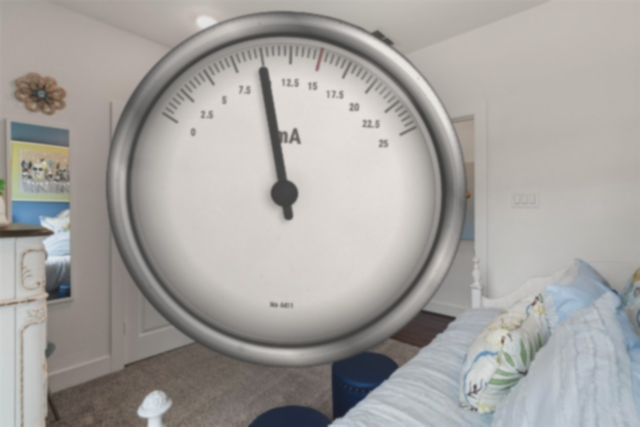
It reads 10 mA
